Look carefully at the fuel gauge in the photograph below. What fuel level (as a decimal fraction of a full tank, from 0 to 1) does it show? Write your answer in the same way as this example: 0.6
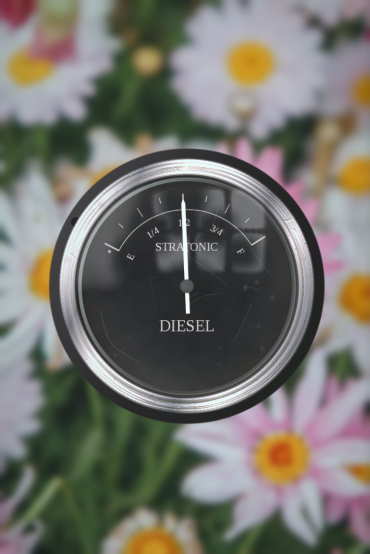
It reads 0.5
